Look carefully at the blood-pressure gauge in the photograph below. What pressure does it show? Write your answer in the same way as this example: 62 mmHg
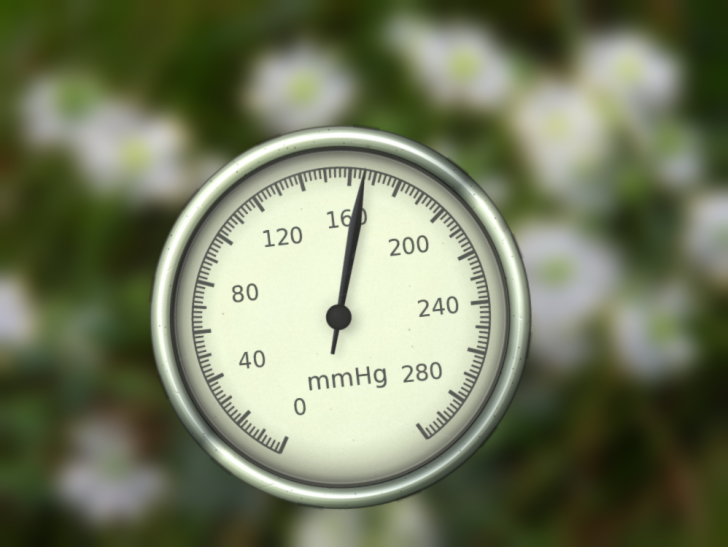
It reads 166 mmHg
